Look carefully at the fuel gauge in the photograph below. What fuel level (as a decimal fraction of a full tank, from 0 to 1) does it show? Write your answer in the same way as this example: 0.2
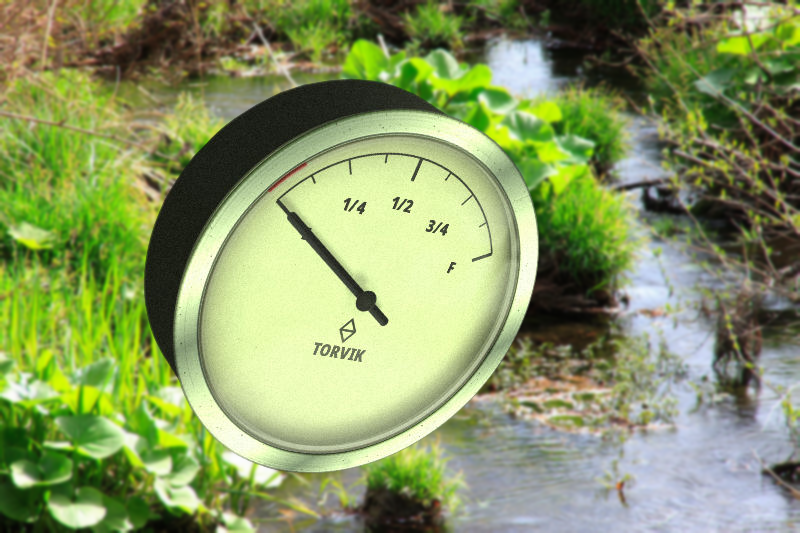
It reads 0
